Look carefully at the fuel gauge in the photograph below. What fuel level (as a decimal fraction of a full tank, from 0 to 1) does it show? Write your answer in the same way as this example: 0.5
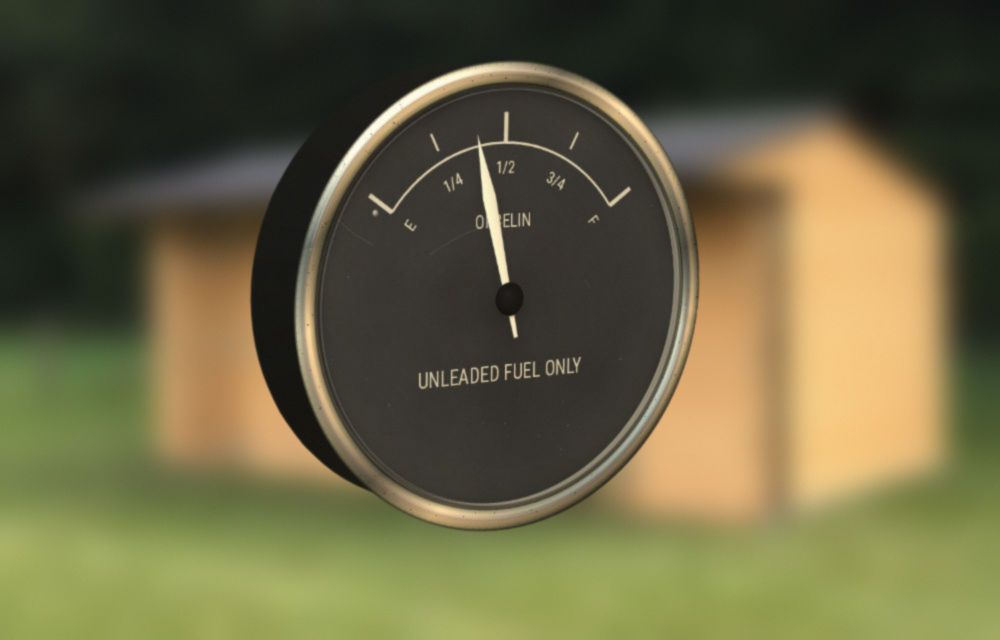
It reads 0.375
